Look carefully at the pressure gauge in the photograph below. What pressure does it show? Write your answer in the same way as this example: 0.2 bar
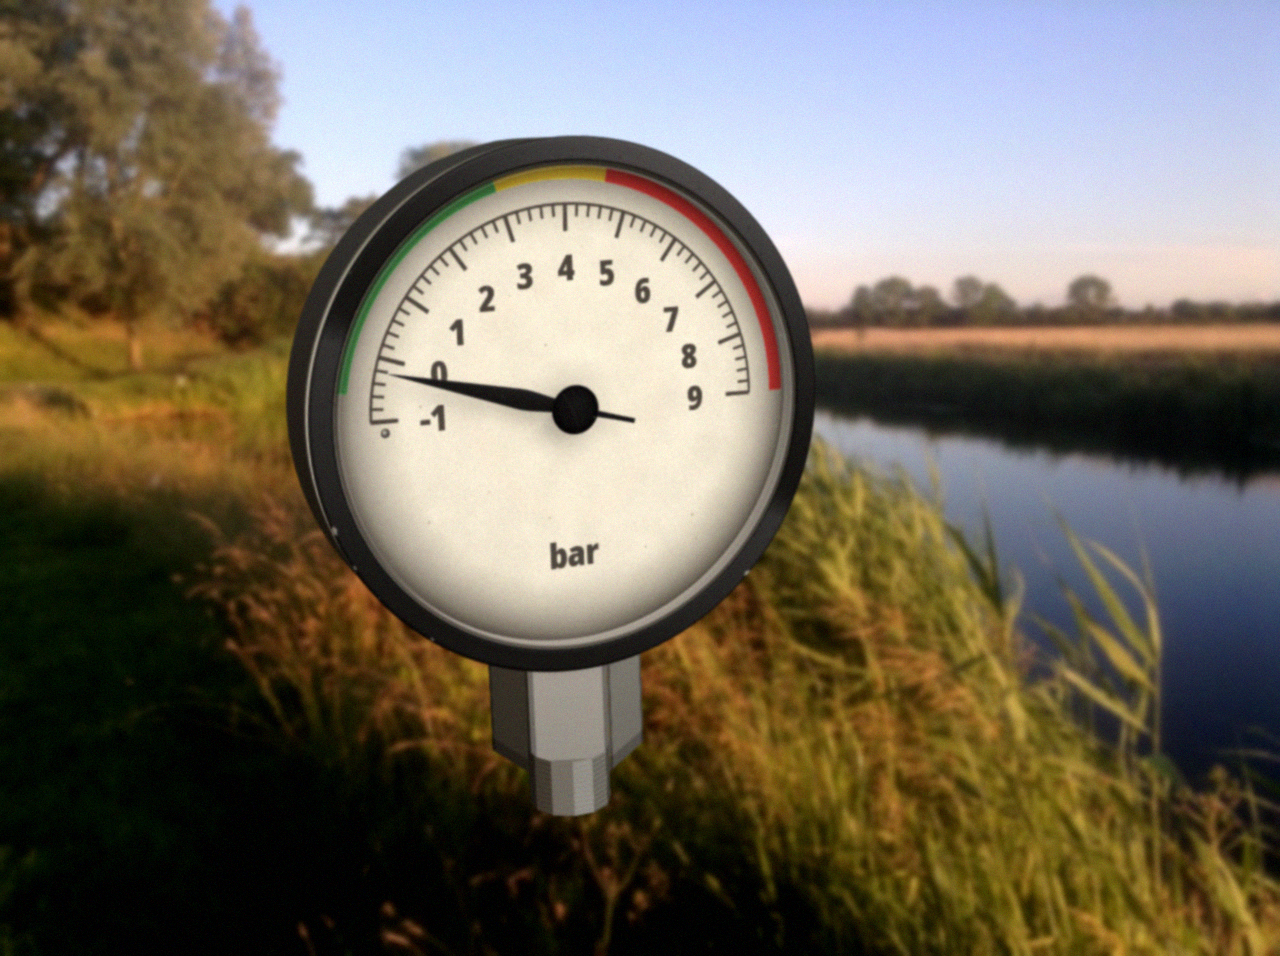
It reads -0.2 bar
